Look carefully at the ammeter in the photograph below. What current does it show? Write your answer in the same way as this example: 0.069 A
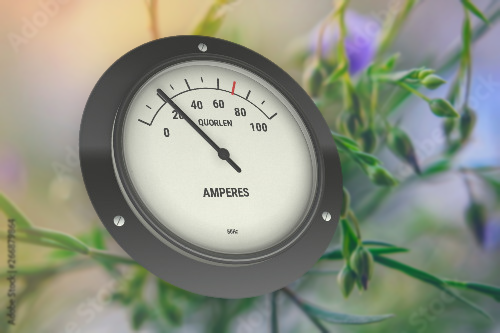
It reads 20 A
